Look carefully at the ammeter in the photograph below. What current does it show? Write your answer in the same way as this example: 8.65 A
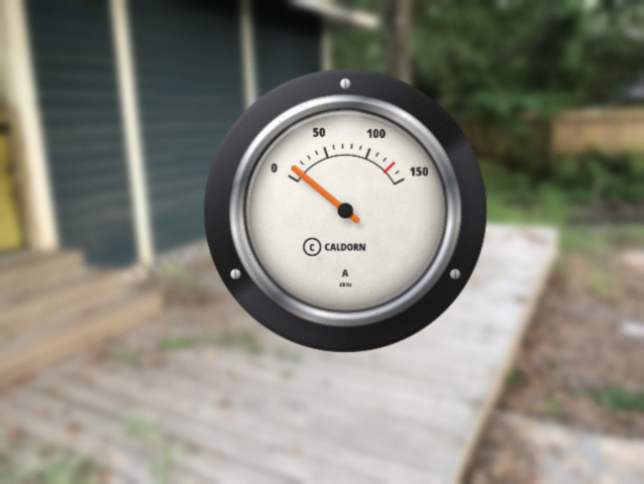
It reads 10 A
